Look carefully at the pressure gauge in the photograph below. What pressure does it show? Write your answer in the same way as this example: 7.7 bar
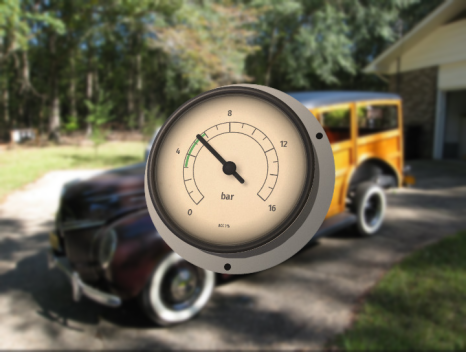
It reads 5.5 bar
